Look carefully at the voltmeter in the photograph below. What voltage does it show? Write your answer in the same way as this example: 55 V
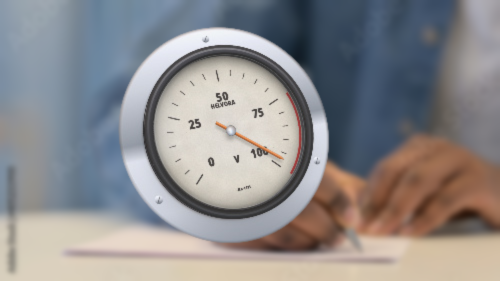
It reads 97.5 V
